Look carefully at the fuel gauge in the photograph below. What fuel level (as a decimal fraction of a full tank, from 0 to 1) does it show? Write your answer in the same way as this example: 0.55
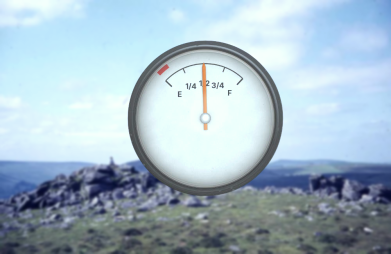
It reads 0.5
